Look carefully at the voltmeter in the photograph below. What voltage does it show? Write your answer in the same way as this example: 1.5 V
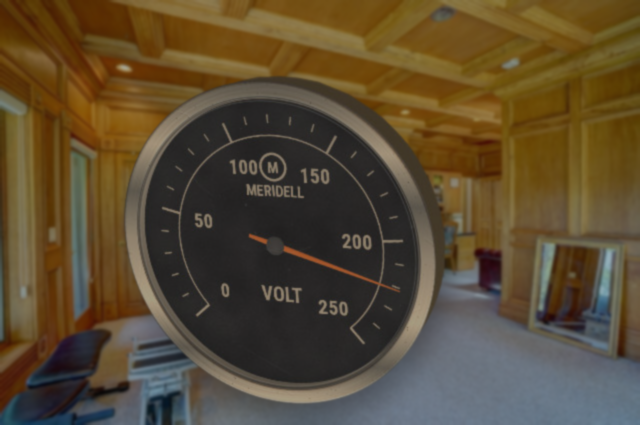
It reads 220 V
